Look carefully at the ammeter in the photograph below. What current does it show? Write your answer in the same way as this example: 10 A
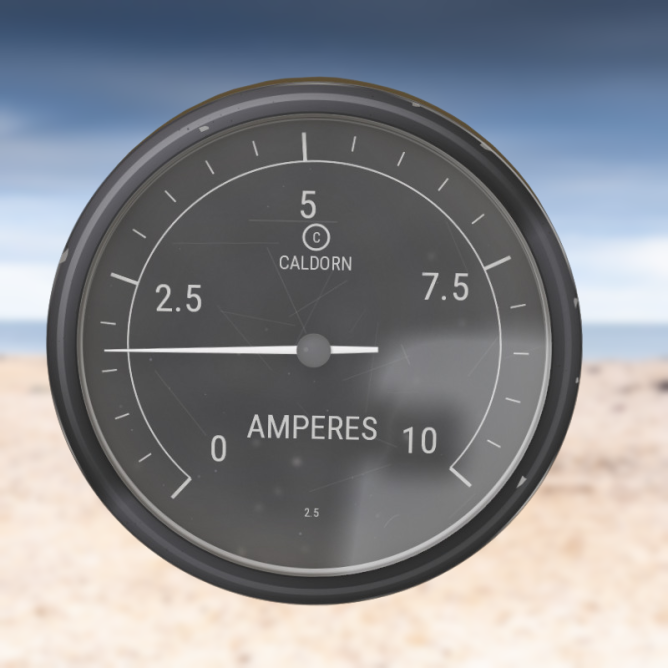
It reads 1.75 A
